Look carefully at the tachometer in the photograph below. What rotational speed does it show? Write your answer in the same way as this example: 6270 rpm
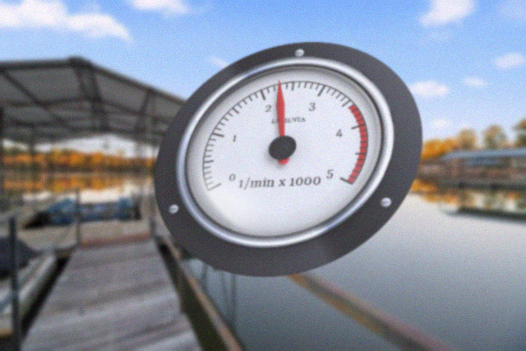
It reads 2300 rpm
